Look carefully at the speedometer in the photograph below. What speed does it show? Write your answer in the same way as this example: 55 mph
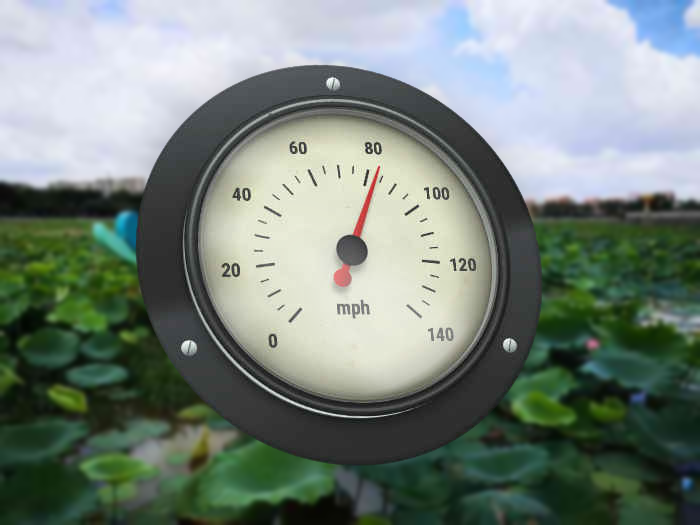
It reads 82.5 mph
